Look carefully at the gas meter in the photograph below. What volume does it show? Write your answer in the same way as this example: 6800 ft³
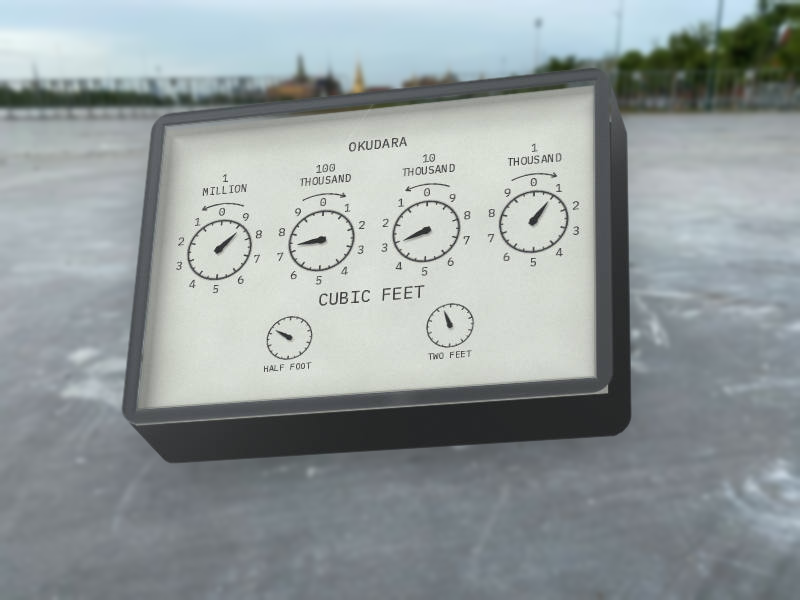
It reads 873100 ft³
